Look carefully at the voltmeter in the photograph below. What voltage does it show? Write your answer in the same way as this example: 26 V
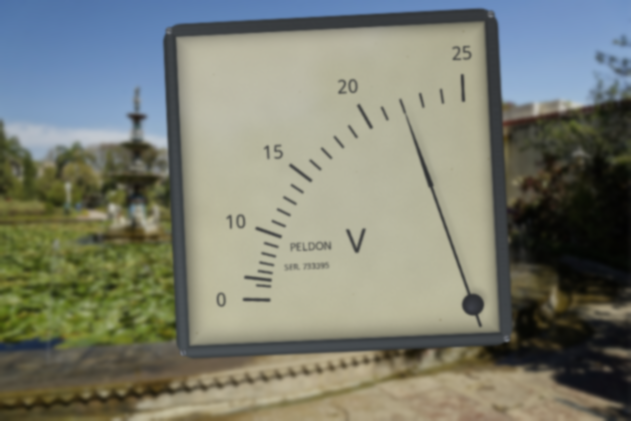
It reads 22 V
